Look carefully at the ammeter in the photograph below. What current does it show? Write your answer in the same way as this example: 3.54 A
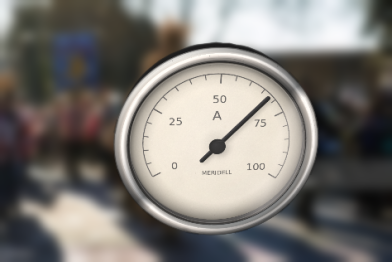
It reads 67.5 A
